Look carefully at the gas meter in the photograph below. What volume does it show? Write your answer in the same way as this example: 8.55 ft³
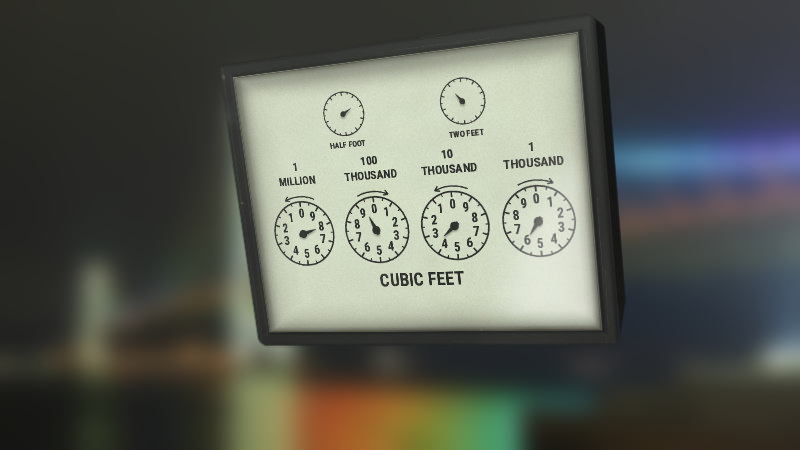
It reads 793600 ft³
